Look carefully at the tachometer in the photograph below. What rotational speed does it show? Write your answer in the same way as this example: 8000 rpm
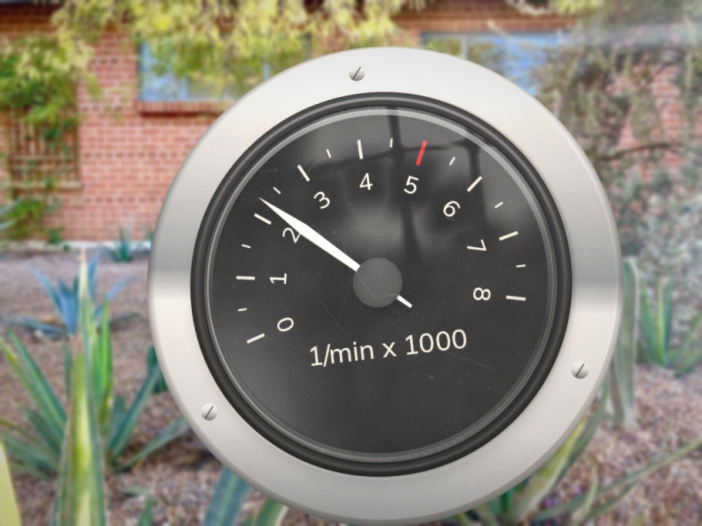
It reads 2250 rpm
